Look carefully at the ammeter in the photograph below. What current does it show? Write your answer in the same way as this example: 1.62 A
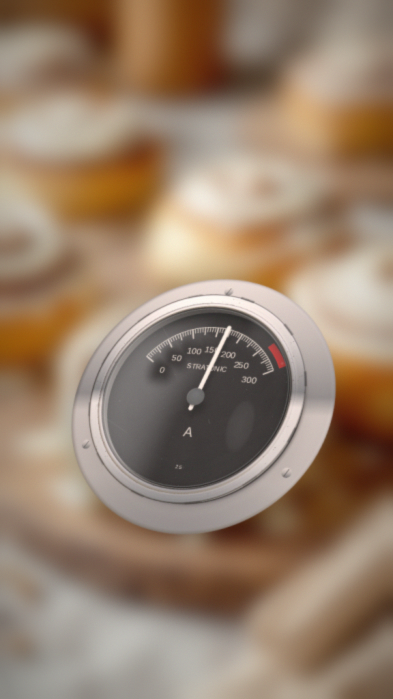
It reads 175 A
